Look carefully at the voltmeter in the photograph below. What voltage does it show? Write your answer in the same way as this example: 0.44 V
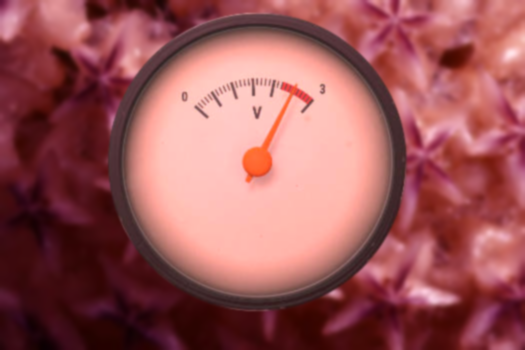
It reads 2.5 V
